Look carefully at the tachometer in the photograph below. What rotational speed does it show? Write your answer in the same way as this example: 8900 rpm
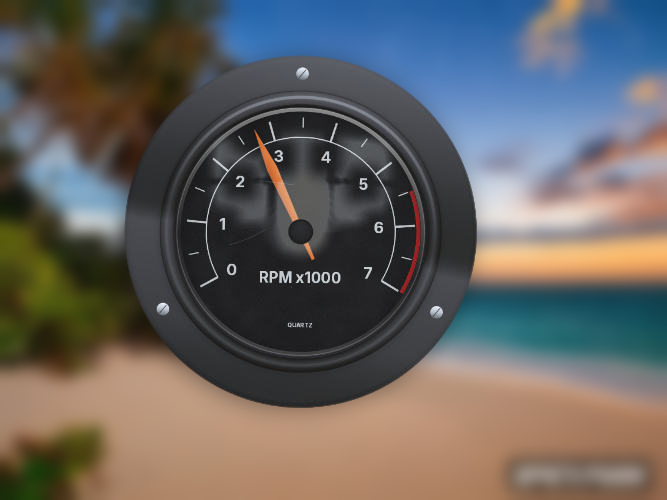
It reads 2750 rpm
